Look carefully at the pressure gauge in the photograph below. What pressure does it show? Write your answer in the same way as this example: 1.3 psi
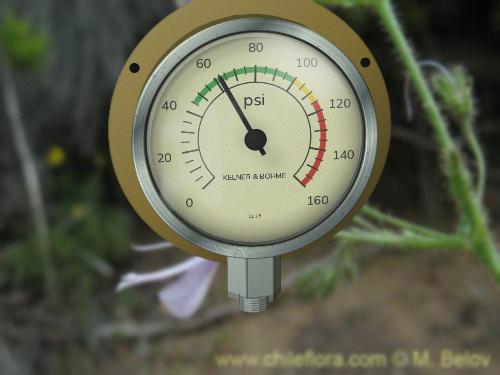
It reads 62.5 psi
